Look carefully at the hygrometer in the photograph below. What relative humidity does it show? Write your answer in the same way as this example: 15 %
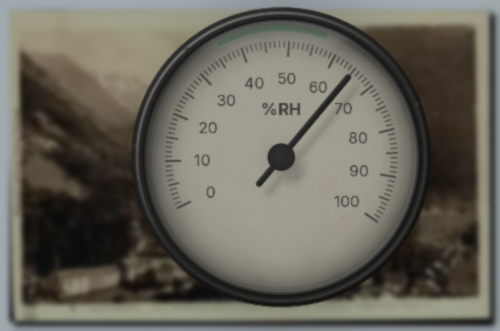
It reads 65 %
